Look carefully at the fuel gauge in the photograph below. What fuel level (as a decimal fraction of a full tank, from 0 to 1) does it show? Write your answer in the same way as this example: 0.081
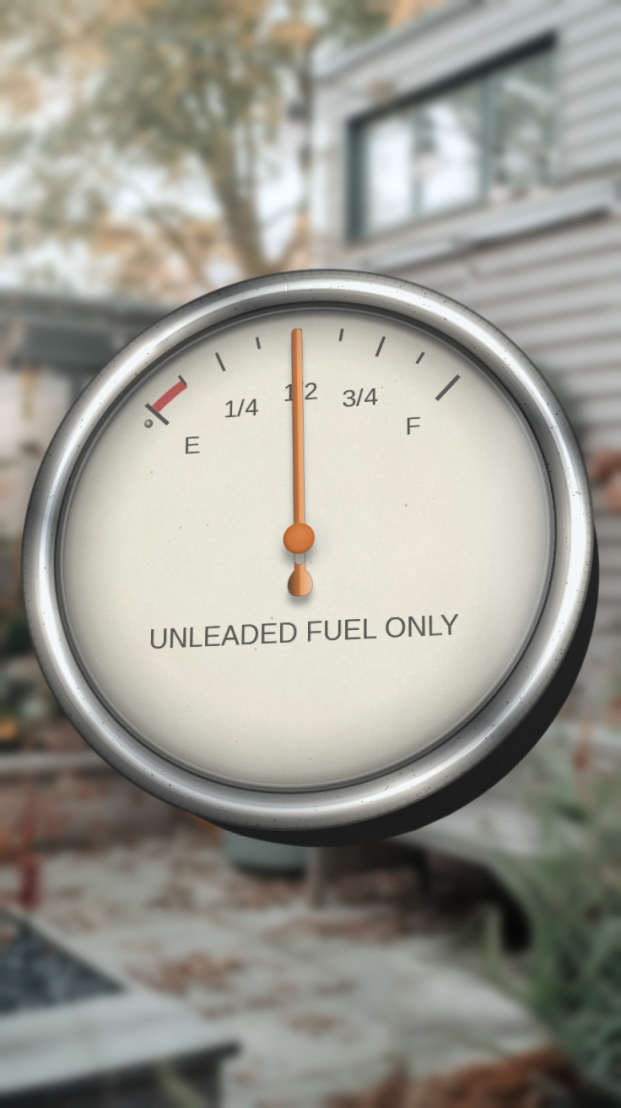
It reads 0.5
